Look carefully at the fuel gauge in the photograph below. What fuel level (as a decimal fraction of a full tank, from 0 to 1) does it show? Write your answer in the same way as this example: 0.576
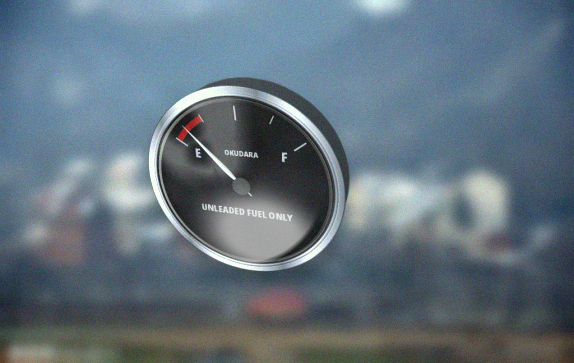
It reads 0.125
